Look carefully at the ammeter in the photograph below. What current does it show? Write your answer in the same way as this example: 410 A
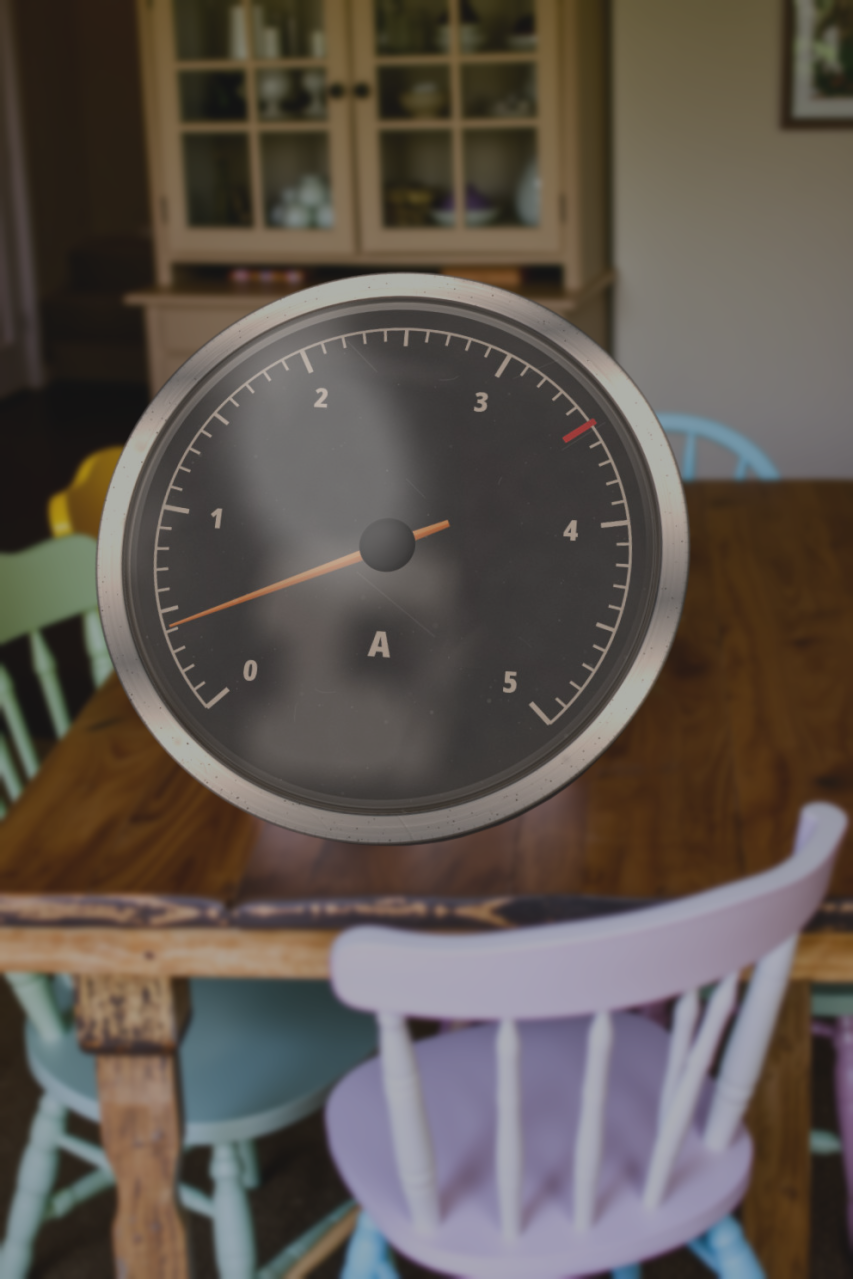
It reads 0.4 A
